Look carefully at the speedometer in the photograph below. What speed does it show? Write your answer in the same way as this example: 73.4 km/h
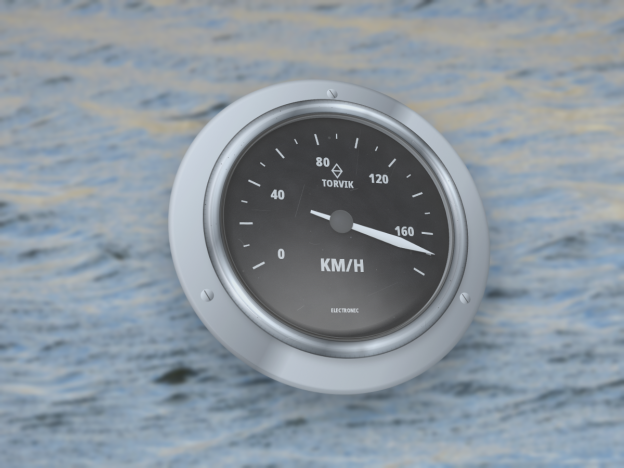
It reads 170 km/h
